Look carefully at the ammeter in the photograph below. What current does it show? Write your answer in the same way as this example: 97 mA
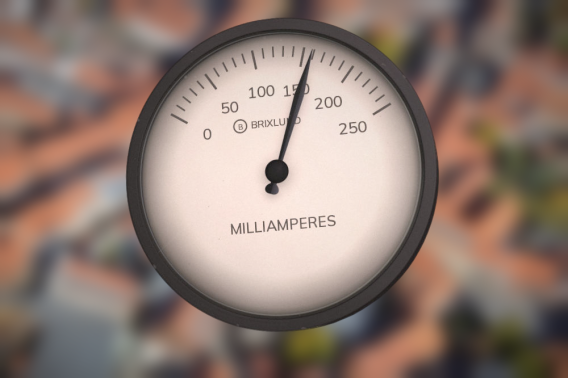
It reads 160 mA
